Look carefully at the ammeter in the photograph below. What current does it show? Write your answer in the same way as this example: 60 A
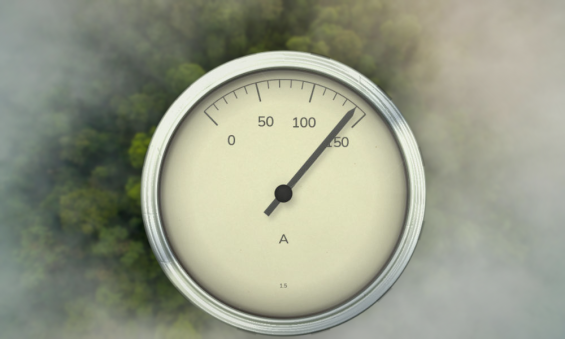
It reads 140 A
